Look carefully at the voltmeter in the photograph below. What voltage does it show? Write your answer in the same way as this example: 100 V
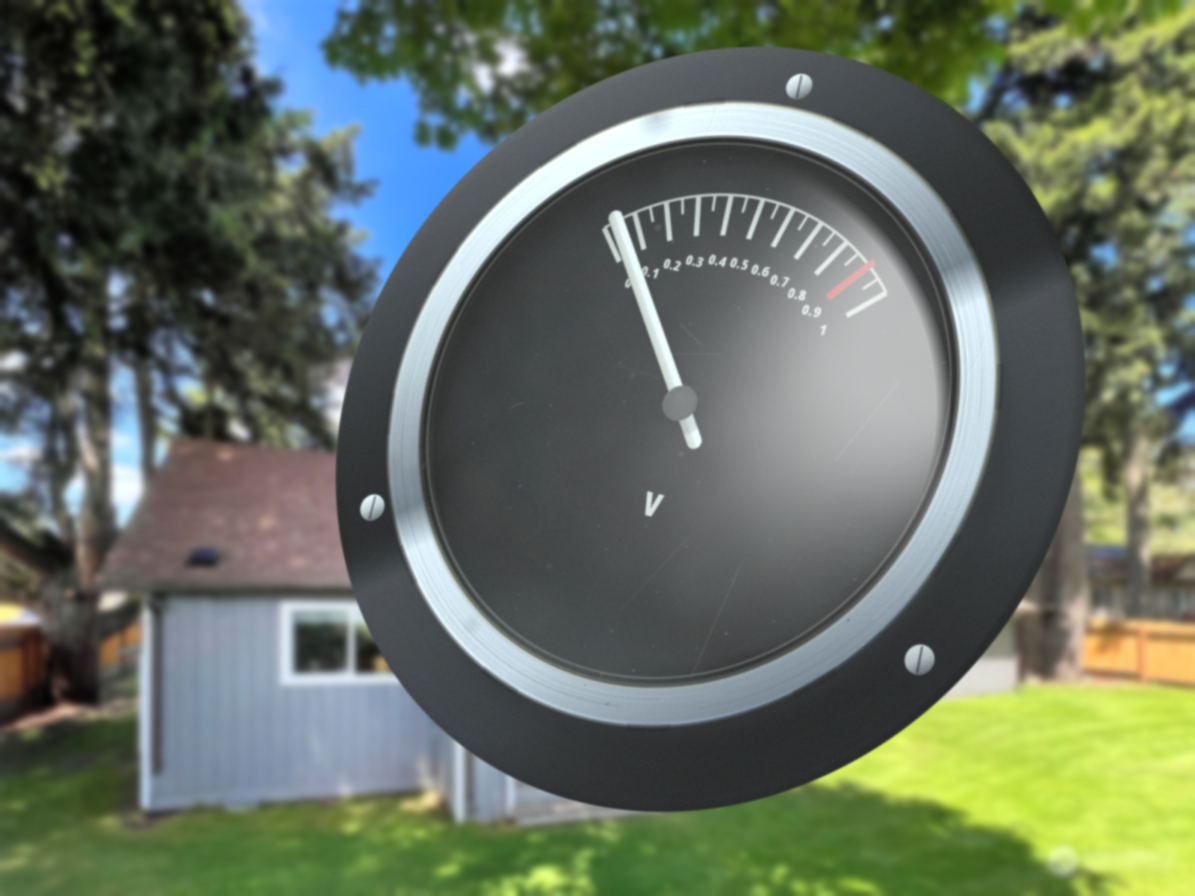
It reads 0.05 V
